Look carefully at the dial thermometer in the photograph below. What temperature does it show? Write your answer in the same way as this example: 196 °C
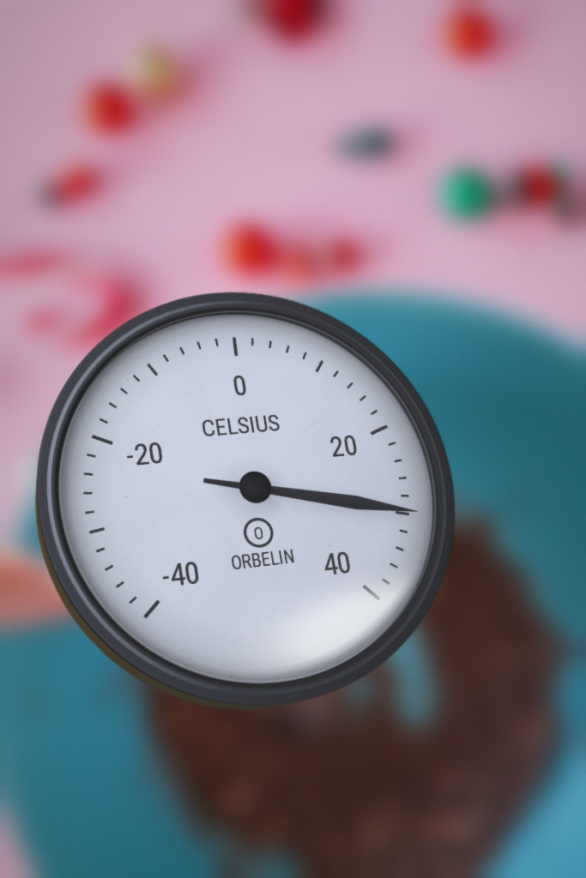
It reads 30 °C
